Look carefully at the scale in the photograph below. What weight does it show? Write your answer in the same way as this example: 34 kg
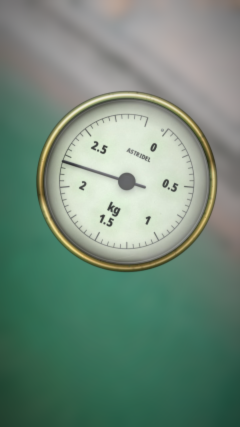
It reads 2.2 kg
